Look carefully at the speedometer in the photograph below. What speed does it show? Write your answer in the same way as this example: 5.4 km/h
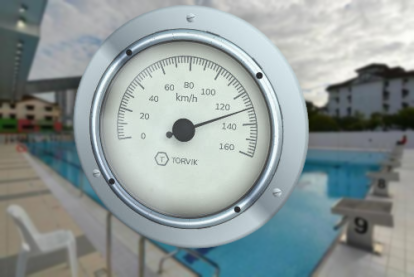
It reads 130 km/h
